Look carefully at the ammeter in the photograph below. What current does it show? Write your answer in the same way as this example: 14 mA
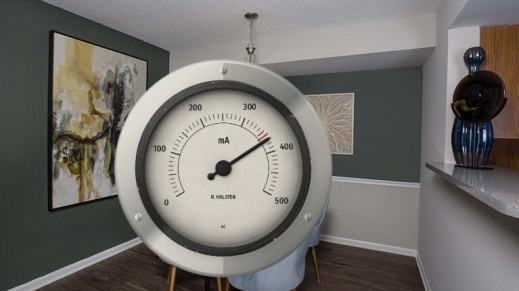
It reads 370 mA
